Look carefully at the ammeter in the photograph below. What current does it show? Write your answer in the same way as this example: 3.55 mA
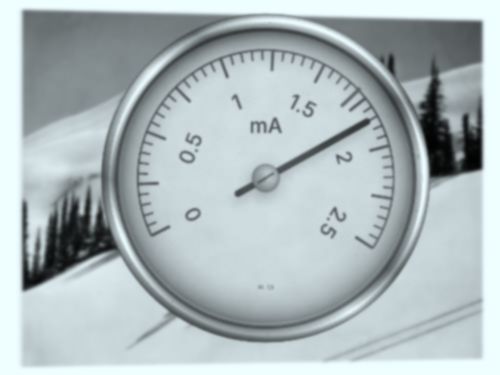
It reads 1.85 mA
